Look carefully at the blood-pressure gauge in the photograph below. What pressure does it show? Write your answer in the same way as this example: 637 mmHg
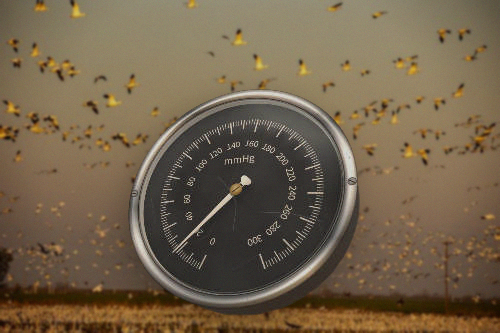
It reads 20 mmHg
